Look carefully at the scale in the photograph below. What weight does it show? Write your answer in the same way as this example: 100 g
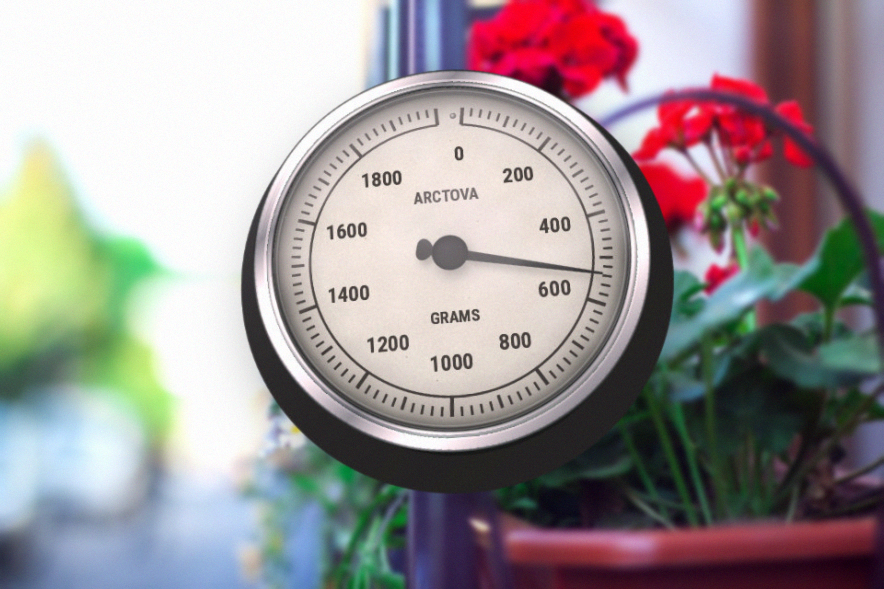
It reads 540 g
